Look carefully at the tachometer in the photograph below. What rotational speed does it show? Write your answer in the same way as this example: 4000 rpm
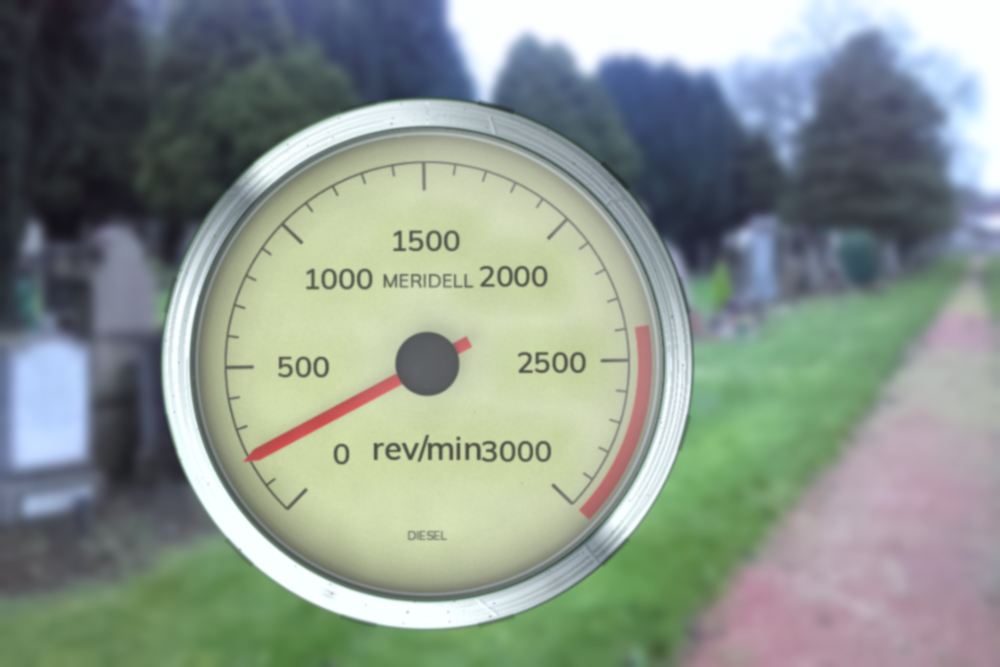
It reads 200 rpm
